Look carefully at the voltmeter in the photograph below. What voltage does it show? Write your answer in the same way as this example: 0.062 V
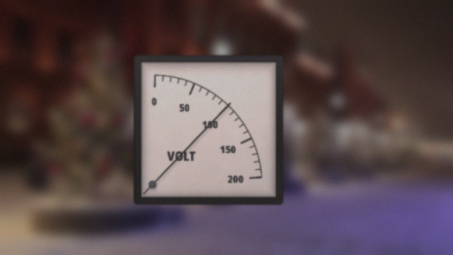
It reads 100 V
